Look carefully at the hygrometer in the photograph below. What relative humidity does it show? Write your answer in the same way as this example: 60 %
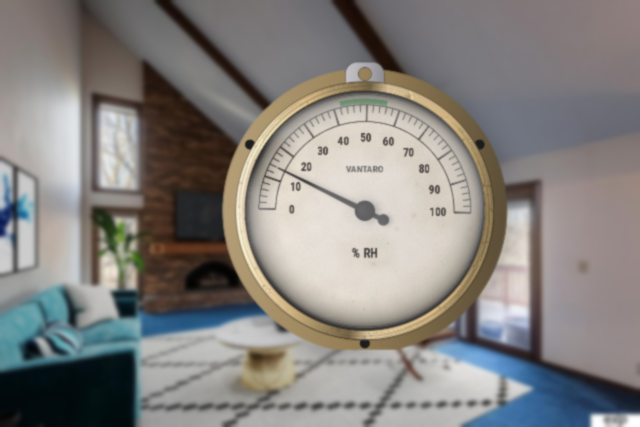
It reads 14 %
